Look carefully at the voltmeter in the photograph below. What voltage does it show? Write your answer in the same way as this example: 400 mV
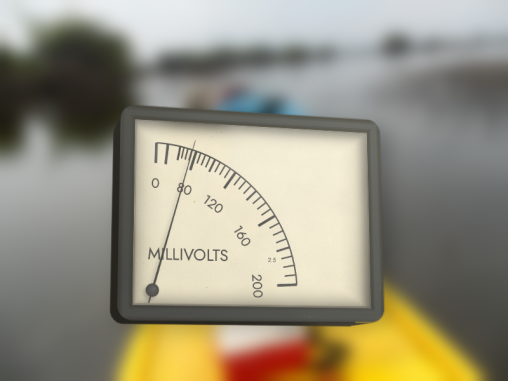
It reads 75 mV
